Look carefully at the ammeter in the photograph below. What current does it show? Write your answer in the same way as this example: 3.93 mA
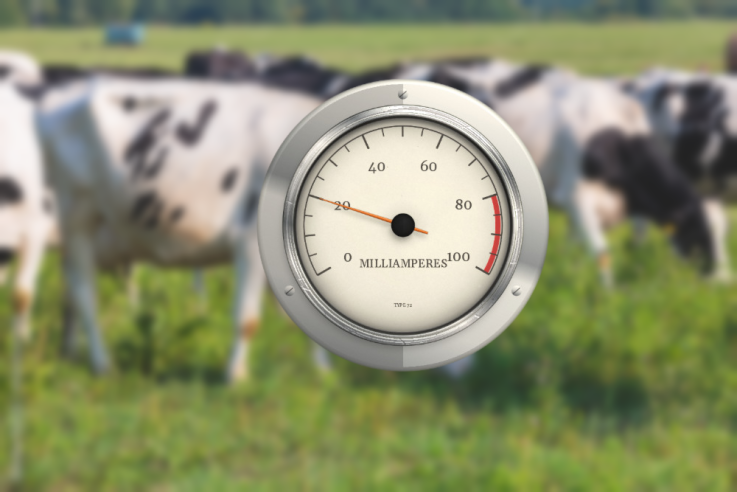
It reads 20 mA
